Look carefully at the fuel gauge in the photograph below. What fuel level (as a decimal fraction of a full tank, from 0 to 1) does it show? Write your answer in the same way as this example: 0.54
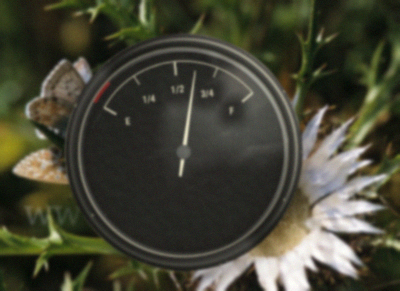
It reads 0.625
